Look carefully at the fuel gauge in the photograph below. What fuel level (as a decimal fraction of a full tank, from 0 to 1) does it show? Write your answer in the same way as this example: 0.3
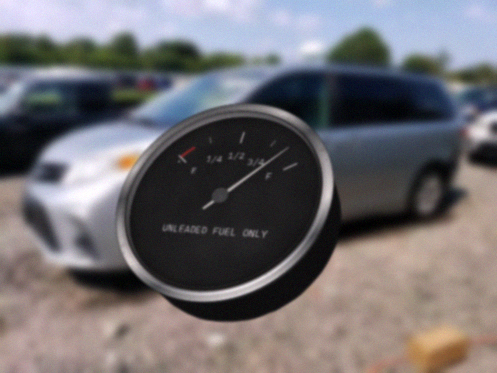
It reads 0.875
